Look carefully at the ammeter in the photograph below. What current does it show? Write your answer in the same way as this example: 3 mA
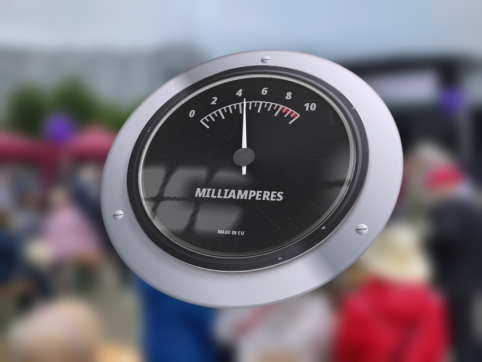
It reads 4.5 mA
